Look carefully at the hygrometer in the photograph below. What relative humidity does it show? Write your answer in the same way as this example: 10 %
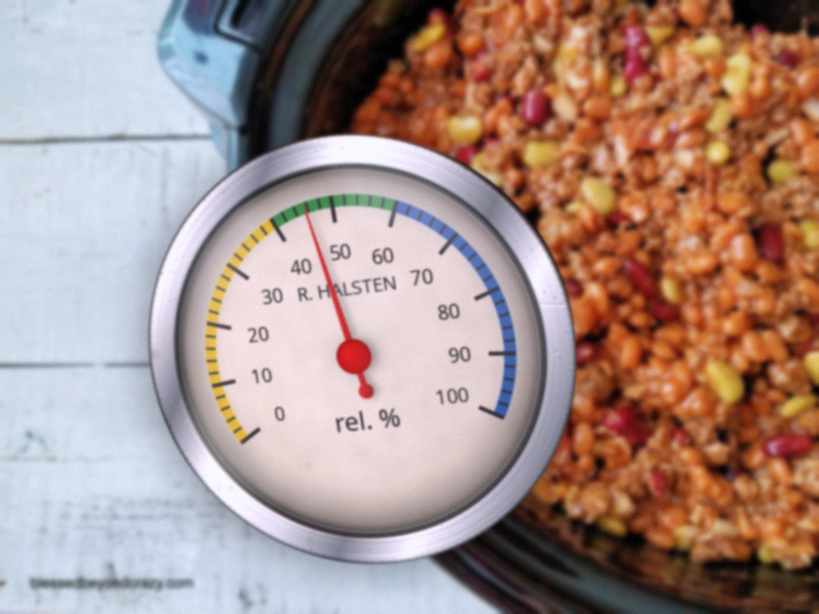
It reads 46 %
